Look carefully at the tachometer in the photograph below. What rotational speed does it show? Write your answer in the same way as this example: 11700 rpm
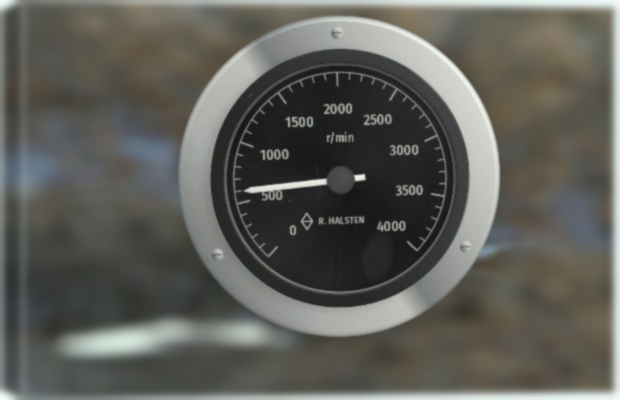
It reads 600 rpm
